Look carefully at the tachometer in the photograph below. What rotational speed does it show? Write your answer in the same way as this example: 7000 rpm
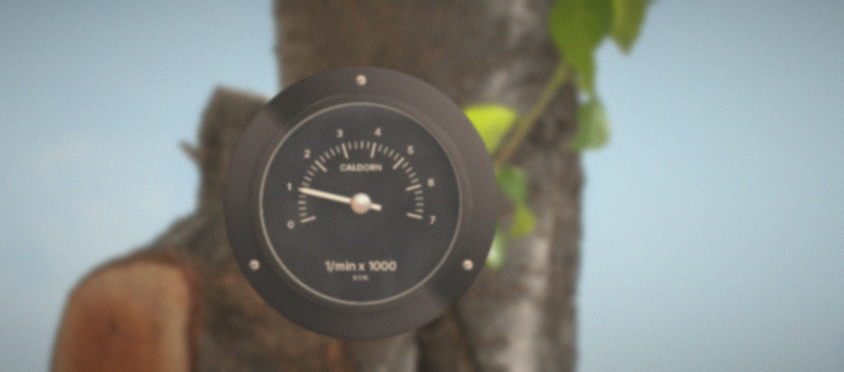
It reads 1000 rpm
